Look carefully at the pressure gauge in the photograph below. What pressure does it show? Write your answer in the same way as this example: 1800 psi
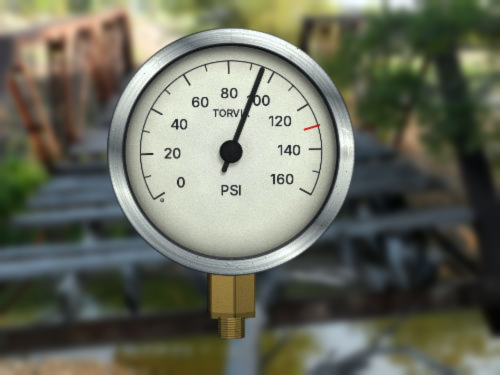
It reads 95 psi
